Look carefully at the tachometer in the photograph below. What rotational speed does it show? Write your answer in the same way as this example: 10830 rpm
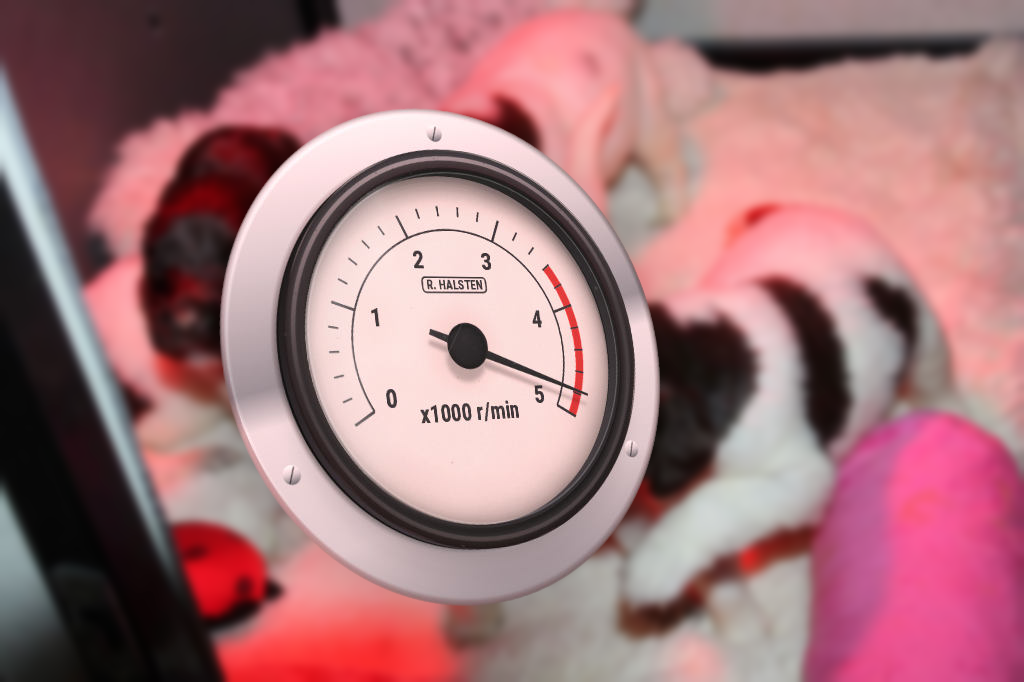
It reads 4800 rpm
